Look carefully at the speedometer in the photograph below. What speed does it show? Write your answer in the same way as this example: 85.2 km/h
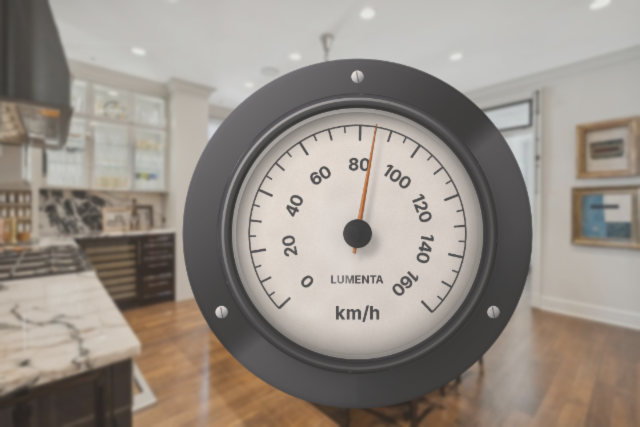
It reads 85 km/h
